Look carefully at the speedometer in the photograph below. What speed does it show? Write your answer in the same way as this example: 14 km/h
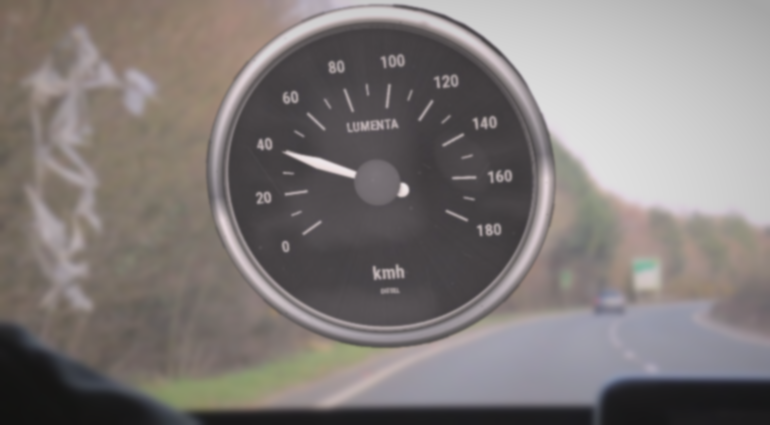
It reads 40 km/h
